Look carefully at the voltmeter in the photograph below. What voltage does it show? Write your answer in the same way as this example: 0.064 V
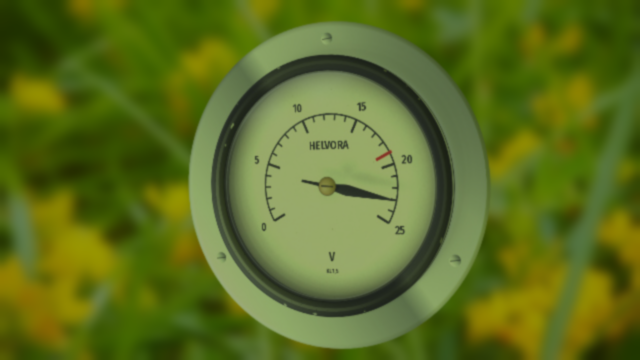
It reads 23 V
